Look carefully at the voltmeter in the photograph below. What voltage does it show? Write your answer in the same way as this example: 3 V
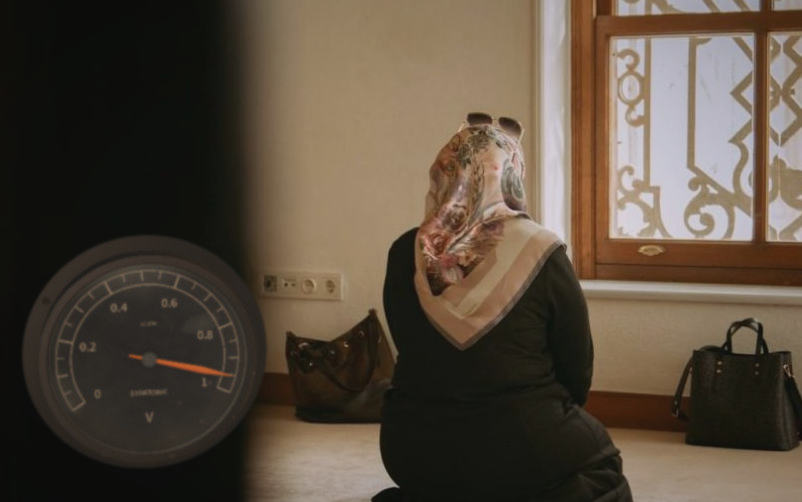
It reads 0.95 V
